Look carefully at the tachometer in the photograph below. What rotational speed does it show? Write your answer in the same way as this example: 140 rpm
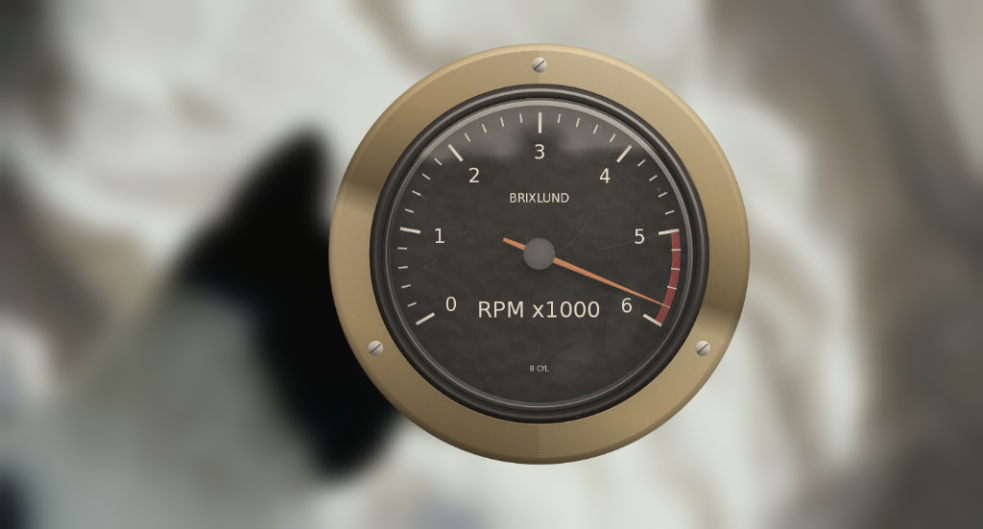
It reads 5800 rpm
